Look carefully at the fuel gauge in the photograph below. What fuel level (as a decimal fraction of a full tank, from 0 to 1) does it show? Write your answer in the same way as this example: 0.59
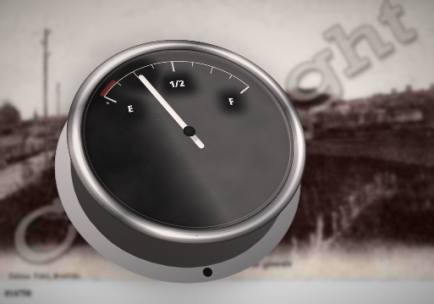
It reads 0.25
